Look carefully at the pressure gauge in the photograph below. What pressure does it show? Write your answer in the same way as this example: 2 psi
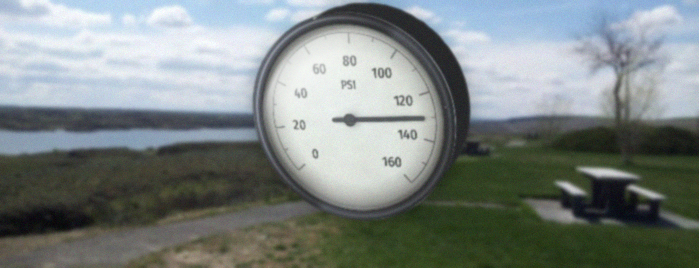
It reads 130 psi
